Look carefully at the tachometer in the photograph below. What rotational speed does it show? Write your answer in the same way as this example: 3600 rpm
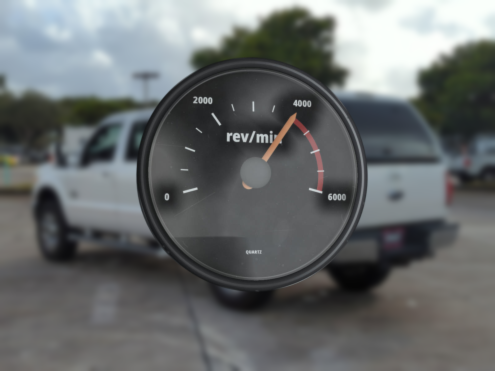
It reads 4000 rpm
